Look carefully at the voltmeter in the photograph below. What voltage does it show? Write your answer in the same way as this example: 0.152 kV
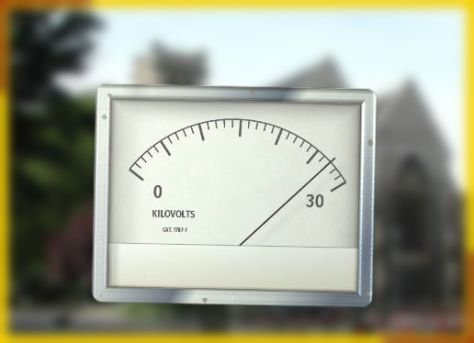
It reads 27 kV
